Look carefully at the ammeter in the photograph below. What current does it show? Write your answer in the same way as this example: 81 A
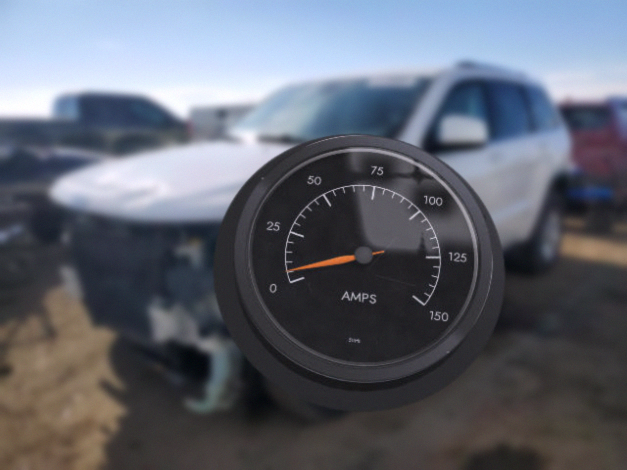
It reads 5 A
